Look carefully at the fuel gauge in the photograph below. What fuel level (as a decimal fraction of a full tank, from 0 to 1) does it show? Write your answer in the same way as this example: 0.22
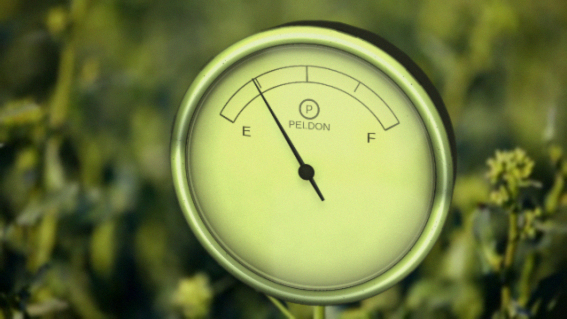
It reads 0.25
